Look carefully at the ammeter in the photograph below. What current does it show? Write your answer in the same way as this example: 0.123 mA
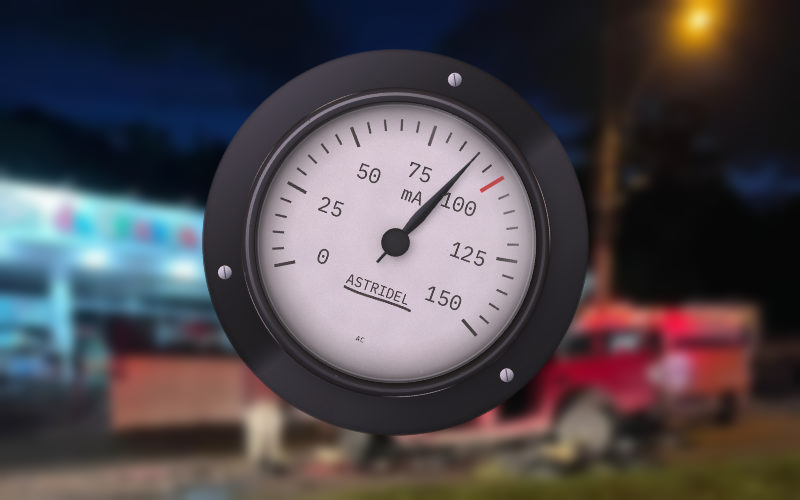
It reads 90 mA
